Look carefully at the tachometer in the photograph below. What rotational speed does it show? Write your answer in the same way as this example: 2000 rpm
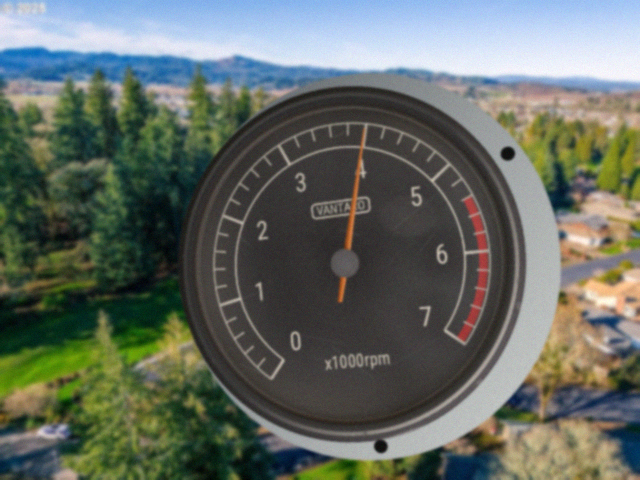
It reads 4000 rpm
